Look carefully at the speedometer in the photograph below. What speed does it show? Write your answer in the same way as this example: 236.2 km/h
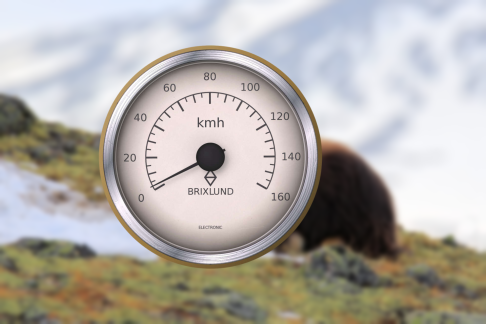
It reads 2.5 km/h
